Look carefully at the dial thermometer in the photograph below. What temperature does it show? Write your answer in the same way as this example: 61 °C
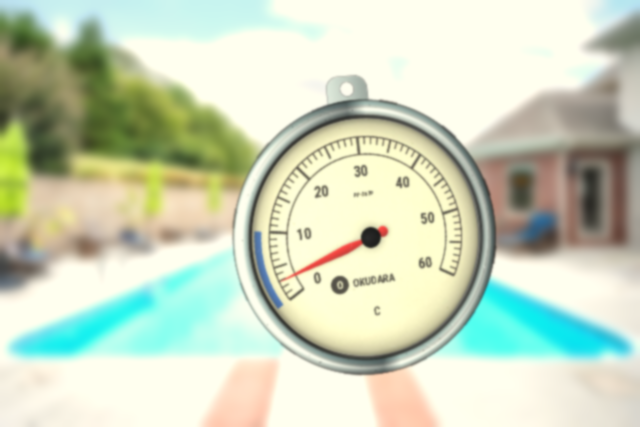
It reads 3 °C
